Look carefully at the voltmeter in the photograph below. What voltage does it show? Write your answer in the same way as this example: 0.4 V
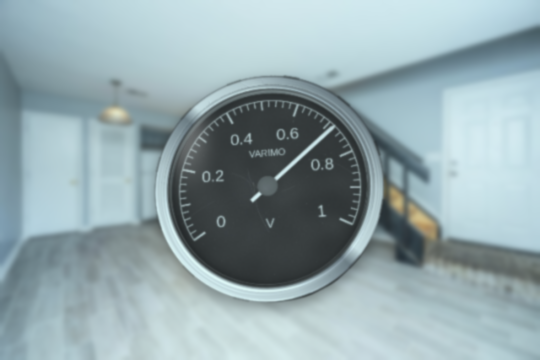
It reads 0.72 V
